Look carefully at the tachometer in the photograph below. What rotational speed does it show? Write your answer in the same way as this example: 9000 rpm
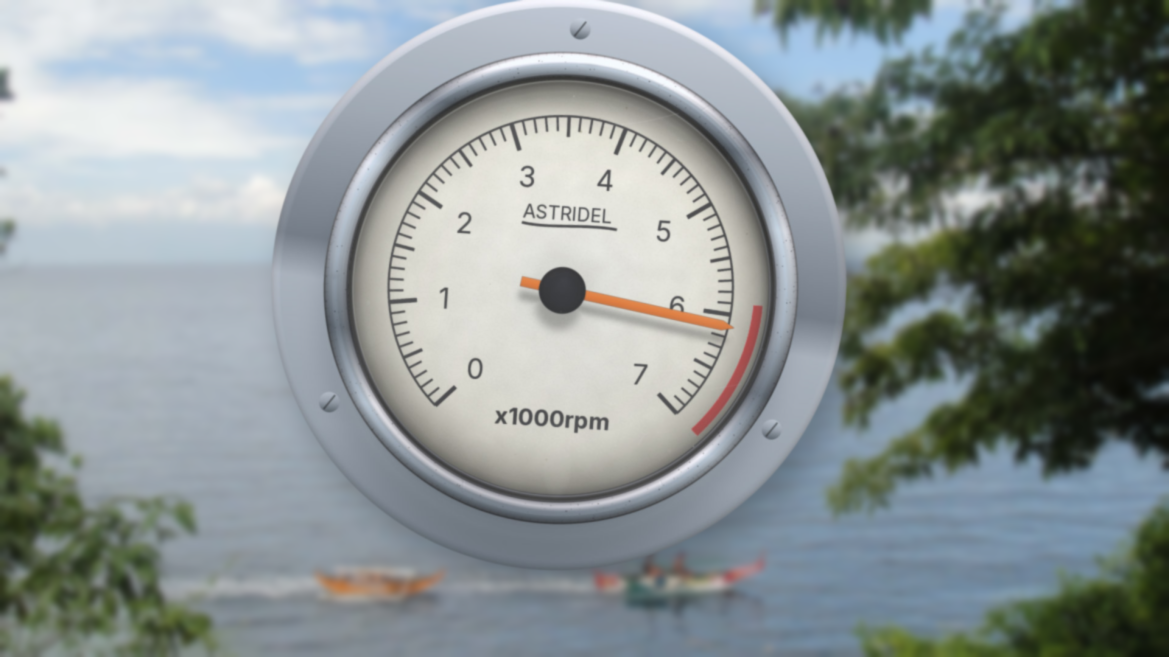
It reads 6100 rpm
